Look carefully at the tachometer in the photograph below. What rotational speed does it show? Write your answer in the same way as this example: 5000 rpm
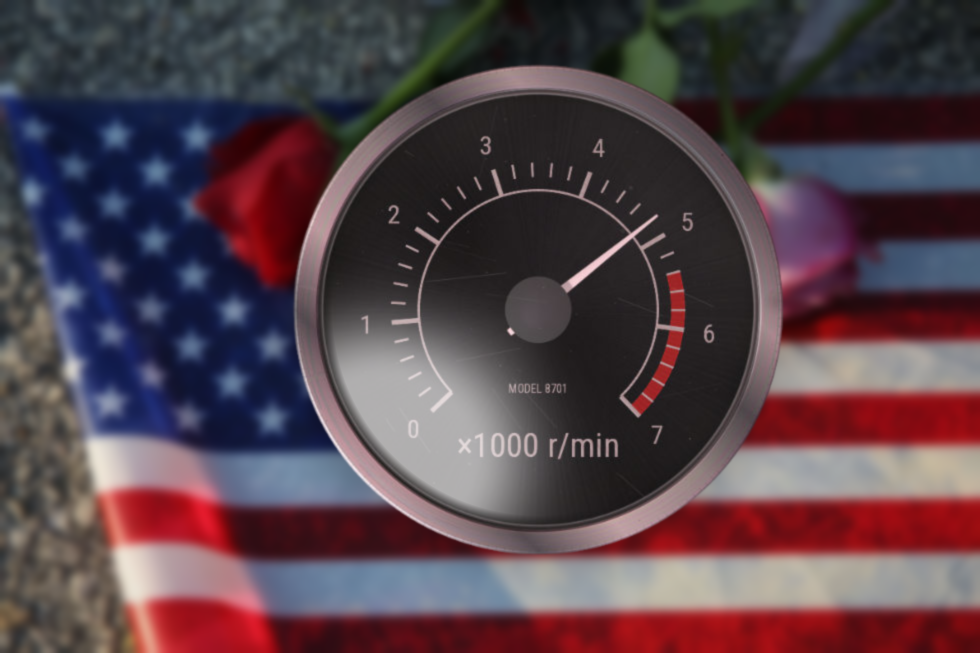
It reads 4800 rpm
